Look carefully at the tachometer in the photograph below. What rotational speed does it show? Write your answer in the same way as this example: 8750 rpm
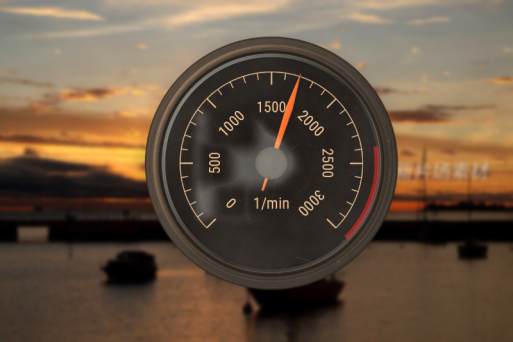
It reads 1700 rpm
